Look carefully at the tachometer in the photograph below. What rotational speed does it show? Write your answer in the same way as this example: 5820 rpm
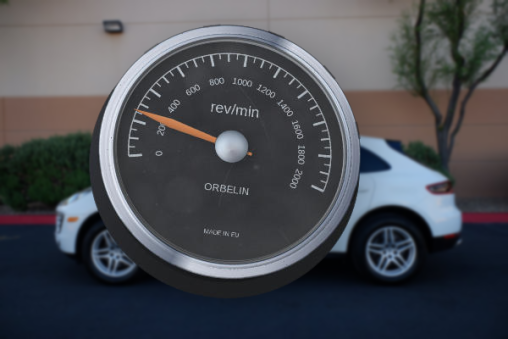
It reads 250 rpm
